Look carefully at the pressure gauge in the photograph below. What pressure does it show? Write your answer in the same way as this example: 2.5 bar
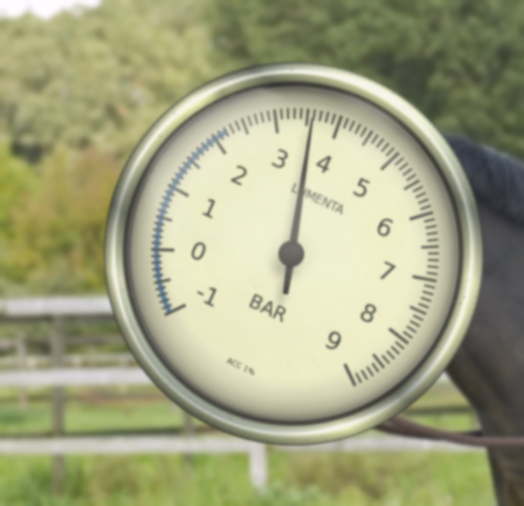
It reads 3.6 bar
